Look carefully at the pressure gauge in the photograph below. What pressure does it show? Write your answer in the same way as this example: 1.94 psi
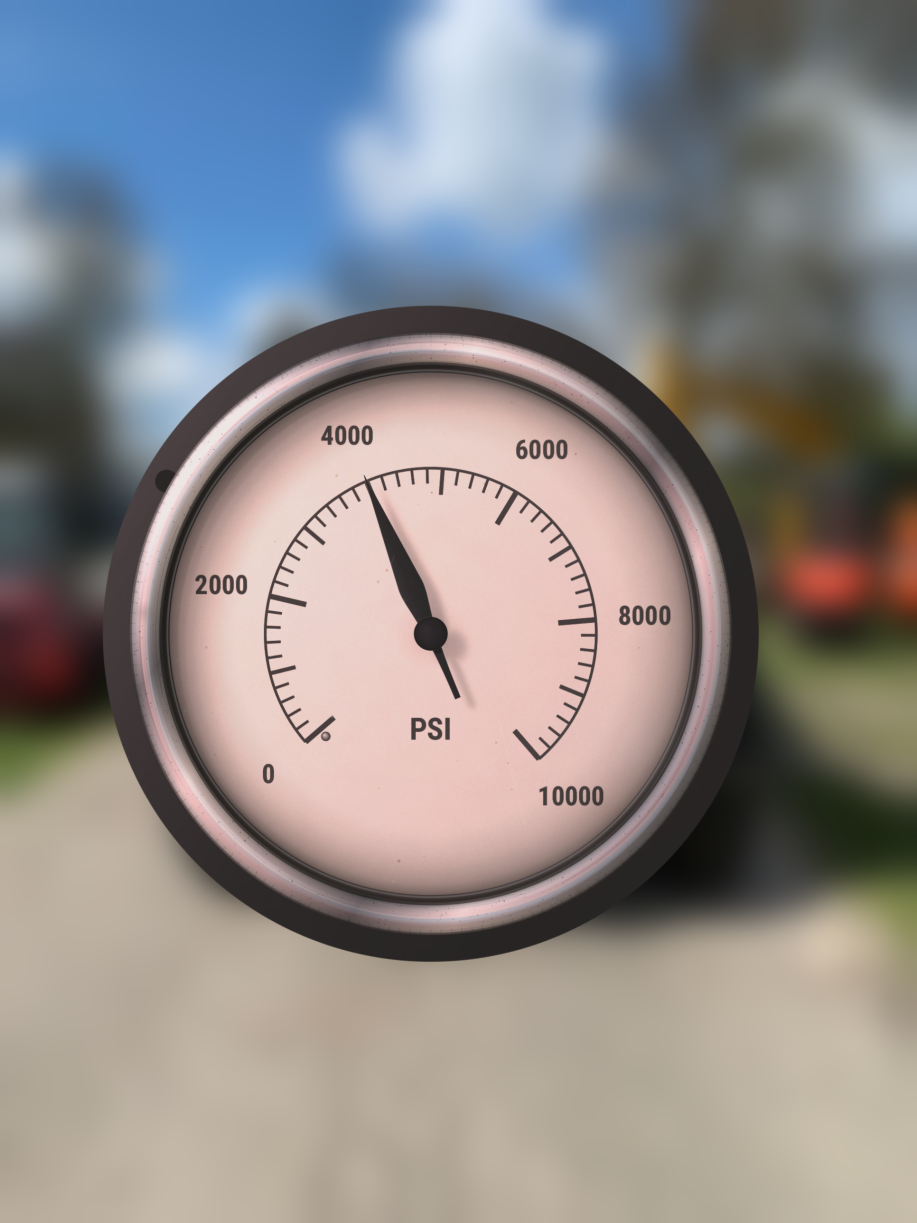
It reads 4000 psi
